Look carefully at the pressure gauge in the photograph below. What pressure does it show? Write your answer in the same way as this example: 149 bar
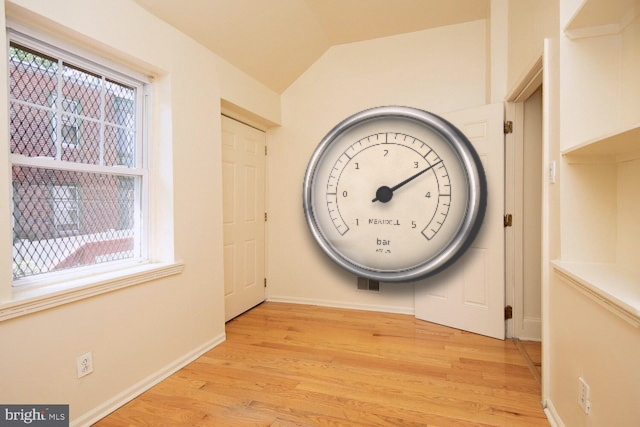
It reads 3.3 bar
